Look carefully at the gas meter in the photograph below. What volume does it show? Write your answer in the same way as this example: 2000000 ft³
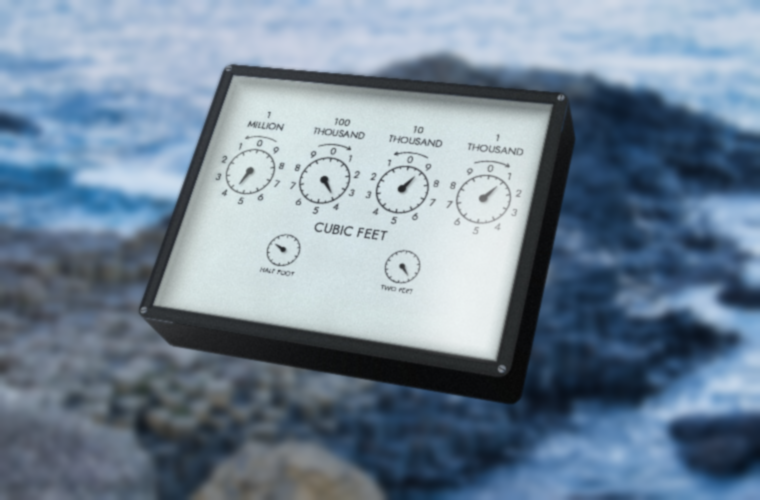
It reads 439100 ft³
